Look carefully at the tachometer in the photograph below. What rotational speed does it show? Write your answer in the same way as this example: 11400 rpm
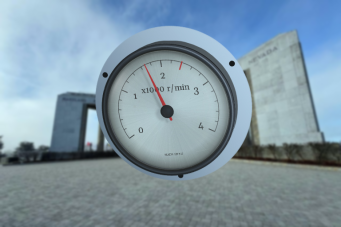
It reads 1700 rpm
